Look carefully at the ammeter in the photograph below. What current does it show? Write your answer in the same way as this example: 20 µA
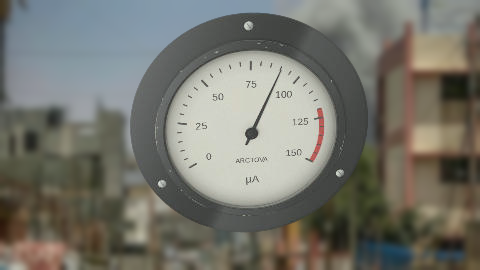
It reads 90 µA
